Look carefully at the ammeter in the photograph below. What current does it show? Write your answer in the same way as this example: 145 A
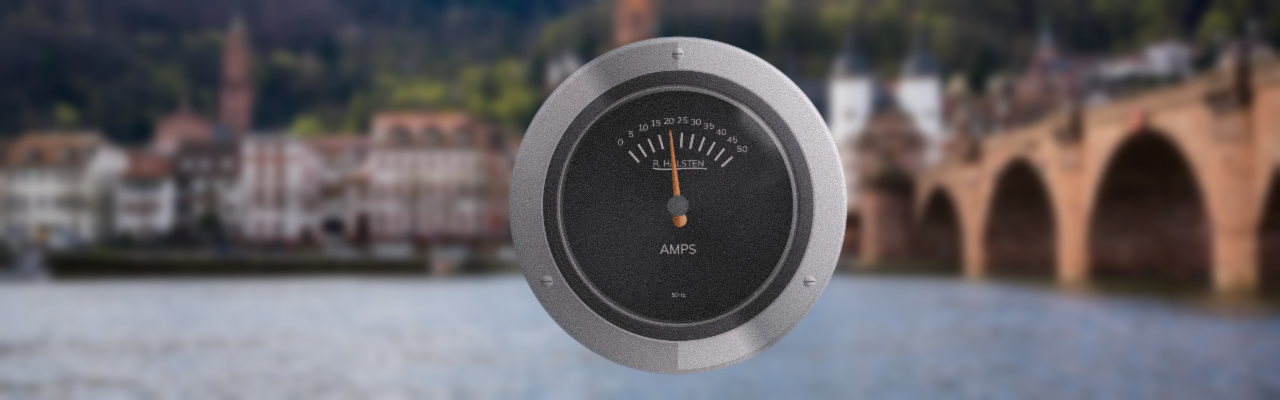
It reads 20 A
